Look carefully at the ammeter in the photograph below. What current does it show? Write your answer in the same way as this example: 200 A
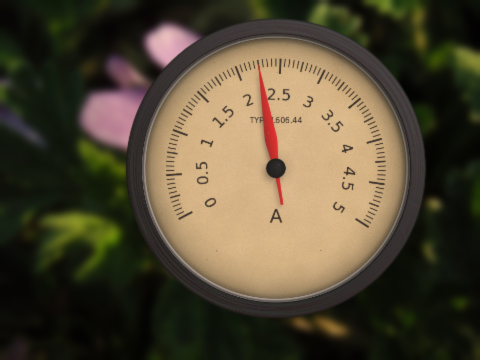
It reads 2.25 A
